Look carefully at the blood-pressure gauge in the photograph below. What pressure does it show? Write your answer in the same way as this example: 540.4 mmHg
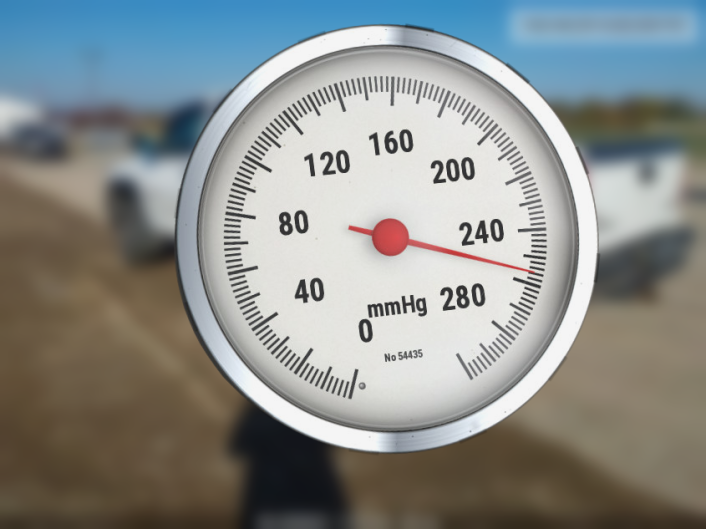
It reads 256 mmHg
